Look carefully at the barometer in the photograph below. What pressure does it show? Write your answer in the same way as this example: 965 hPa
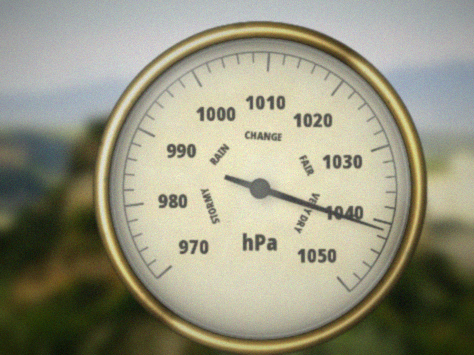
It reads 1041 hPa
